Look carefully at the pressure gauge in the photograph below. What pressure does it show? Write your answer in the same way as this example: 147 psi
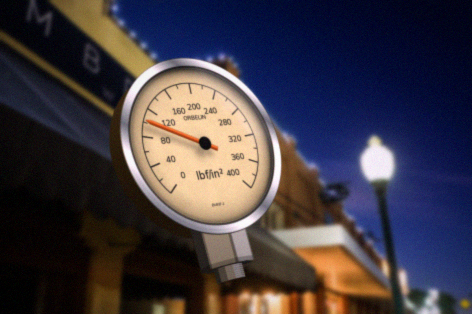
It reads 100 psi
